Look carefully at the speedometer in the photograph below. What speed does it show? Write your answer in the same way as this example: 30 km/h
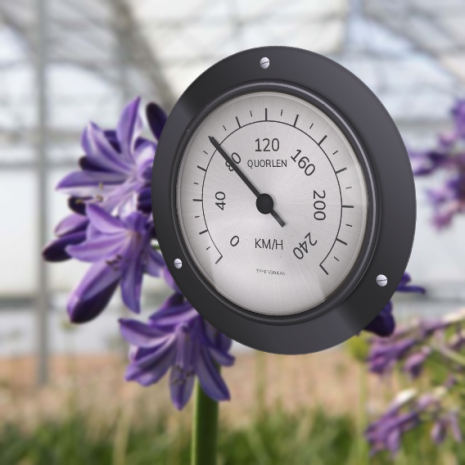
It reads 80 km/h
